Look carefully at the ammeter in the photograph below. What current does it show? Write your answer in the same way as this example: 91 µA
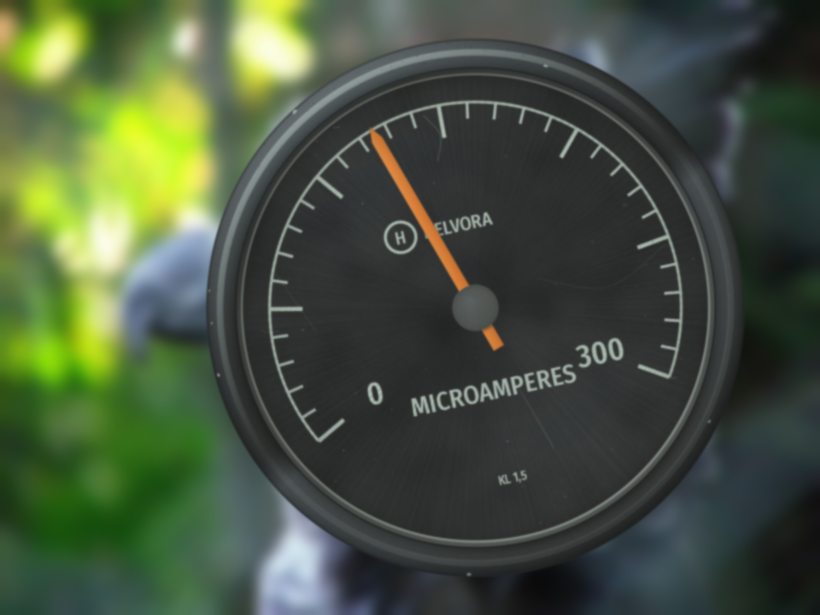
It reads 125 µA
